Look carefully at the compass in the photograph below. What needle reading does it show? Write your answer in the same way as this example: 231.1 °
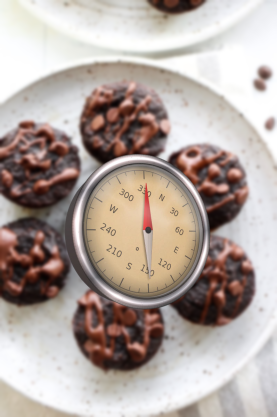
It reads 330 °
